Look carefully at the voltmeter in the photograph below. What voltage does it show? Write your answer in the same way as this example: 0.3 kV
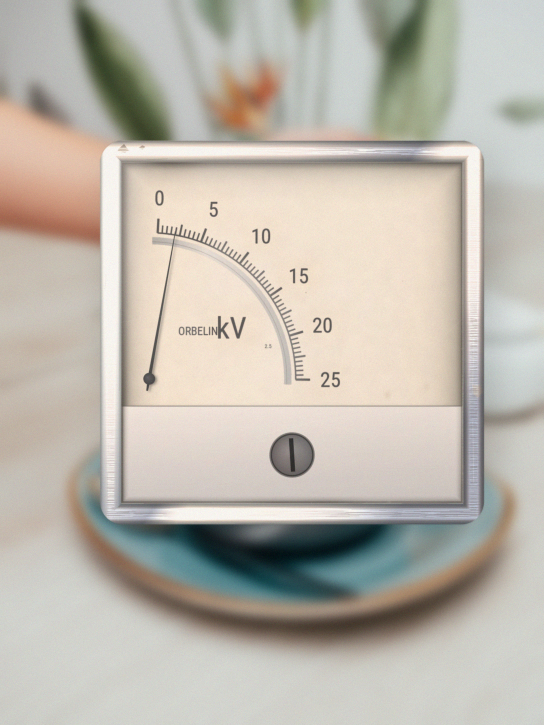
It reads 2 kV
